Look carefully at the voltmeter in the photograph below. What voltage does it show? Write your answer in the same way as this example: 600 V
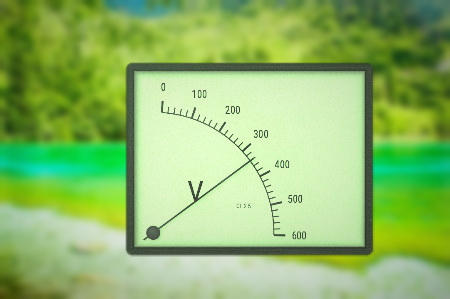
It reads 340 V
